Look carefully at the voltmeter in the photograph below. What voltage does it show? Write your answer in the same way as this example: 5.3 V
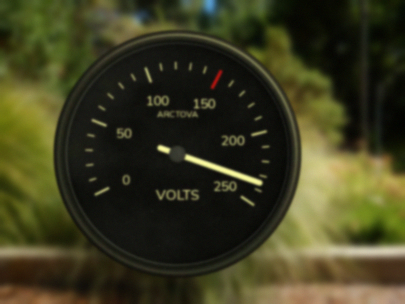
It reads 235 V
